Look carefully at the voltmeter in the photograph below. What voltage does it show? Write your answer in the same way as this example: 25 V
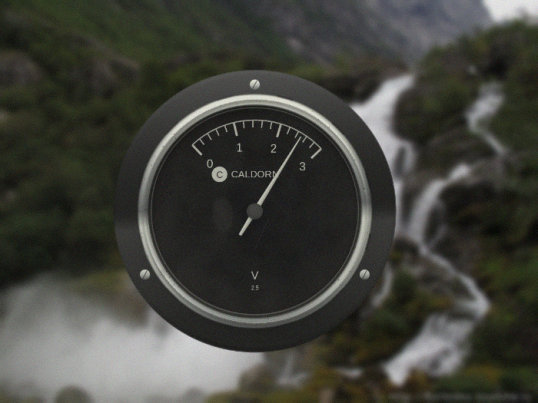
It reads 2.5 V
